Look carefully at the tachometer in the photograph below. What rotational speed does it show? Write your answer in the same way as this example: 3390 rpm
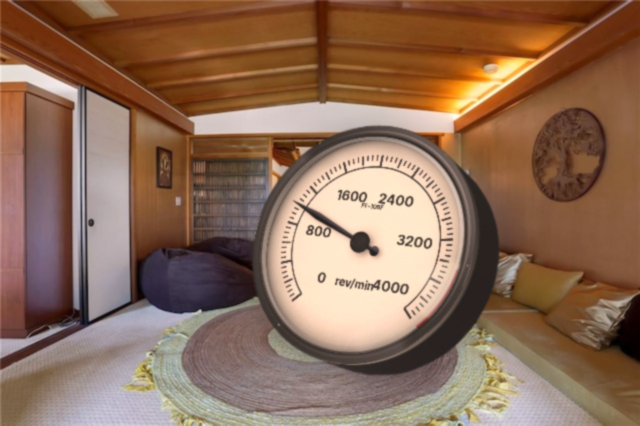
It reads 1000 rpm
